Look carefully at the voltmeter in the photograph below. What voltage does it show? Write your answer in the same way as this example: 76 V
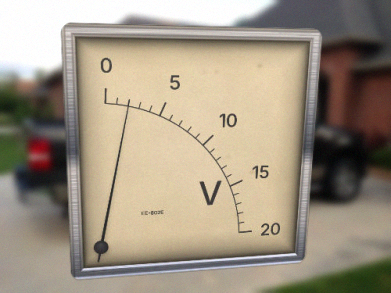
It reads 2 V
